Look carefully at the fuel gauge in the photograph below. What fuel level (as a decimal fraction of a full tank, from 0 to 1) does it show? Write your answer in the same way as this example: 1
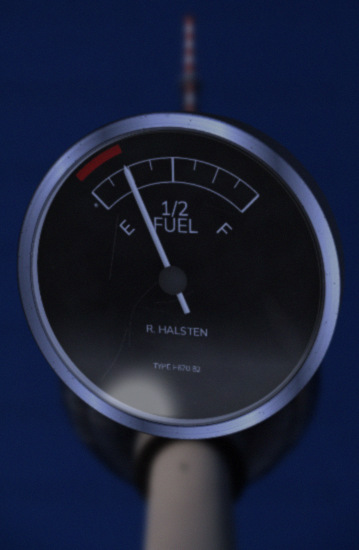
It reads 0.25
